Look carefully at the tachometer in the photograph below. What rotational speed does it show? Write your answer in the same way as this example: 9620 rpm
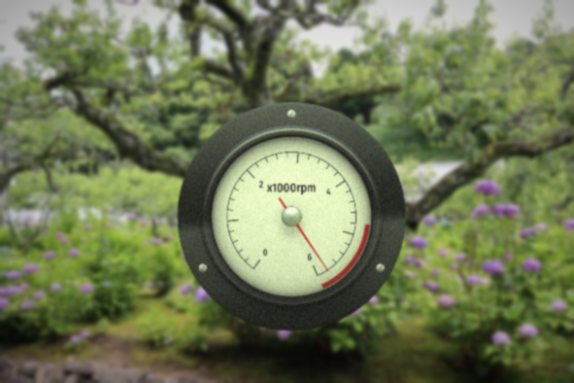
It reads 5800 rpm
